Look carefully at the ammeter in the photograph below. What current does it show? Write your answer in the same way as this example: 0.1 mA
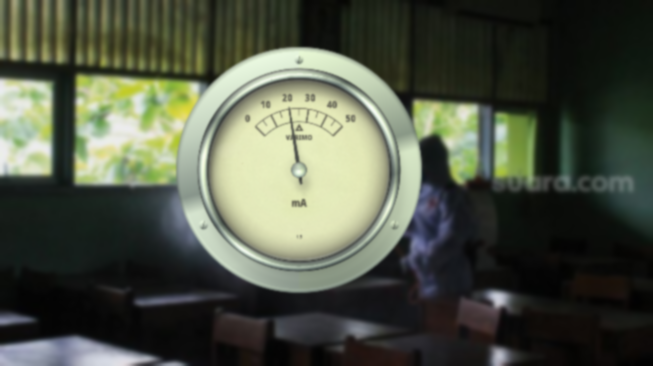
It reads 20 mA
